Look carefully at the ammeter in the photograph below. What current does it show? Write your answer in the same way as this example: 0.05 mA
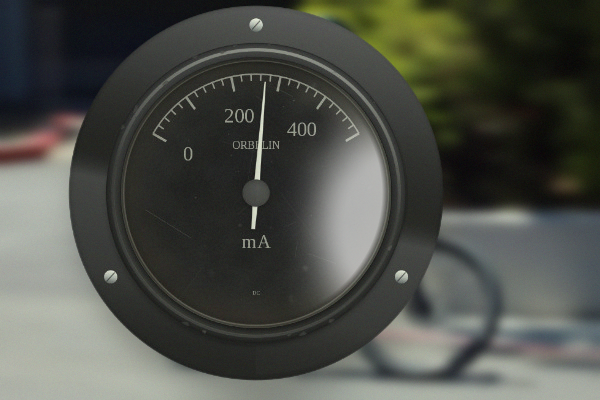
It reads 270 mA
